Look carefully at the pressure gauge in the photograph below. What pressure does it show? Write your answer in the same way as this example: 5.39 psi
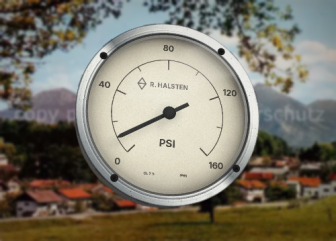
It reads 10 psi
